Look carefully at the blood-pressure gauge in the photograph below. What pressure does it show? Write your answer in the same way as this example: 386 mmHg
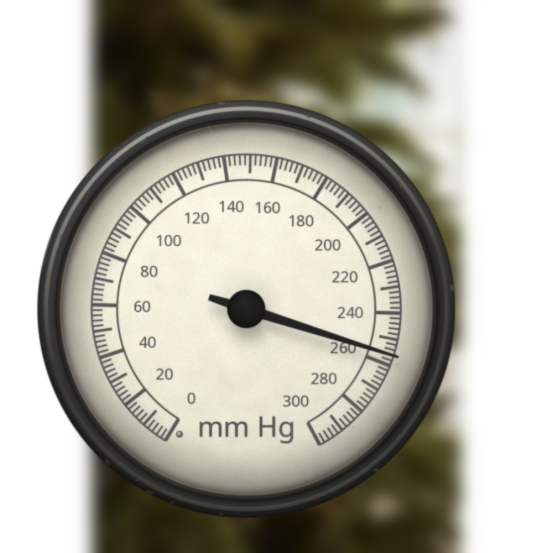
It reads 256 mmHg
